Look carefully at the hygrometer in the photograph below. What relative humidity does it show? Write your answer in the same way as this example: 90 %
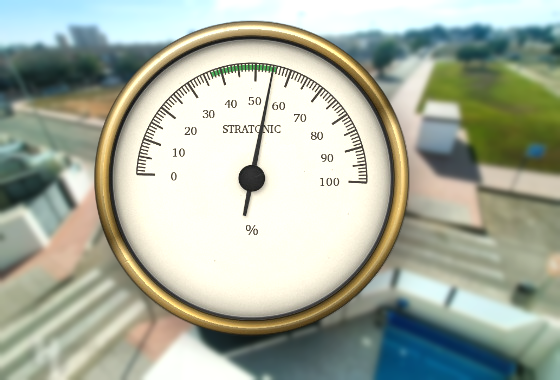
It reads 55 %
